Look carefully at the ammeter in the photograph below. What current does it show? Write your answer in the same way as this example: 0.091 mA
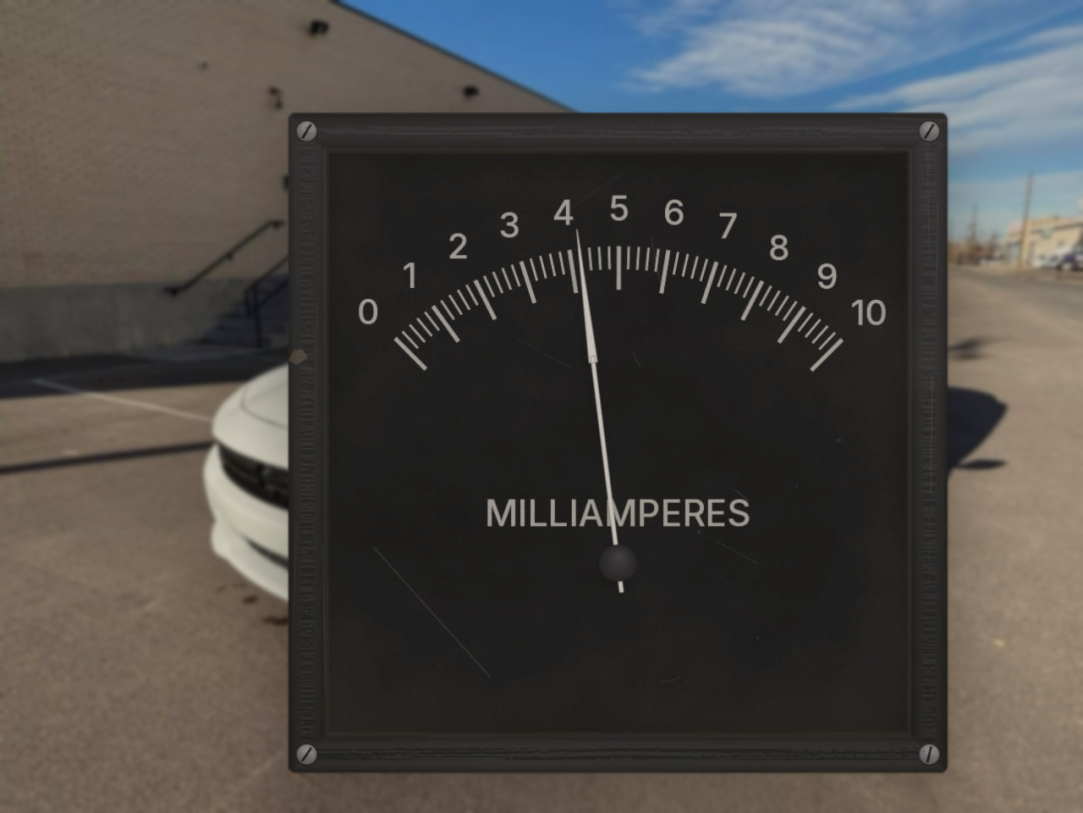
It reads 4.2 mA
